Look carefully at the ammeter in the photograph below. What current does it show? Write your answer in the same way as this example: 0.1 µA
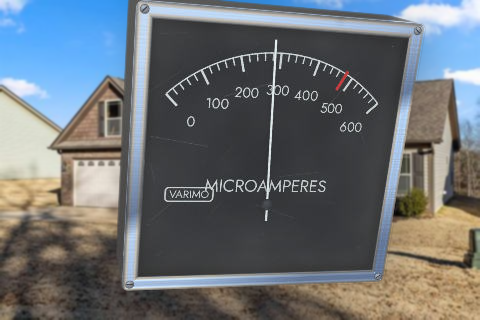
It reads 280 µA
